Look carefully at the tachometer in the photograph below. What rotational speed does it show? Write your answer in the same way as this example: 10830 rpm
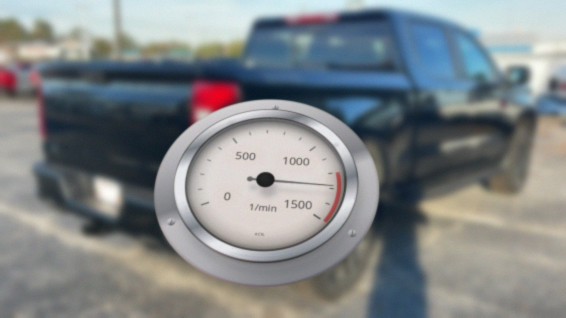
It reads 1300 rpm
